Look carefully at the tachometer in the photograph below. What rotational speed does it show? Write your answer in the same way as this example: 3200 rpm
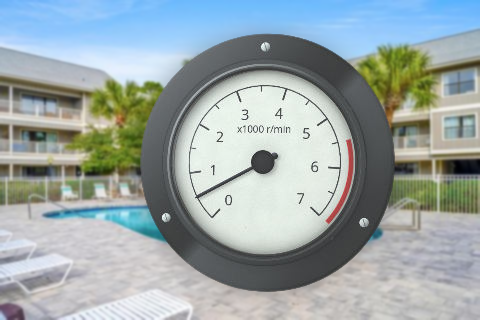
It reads 500 rpm
